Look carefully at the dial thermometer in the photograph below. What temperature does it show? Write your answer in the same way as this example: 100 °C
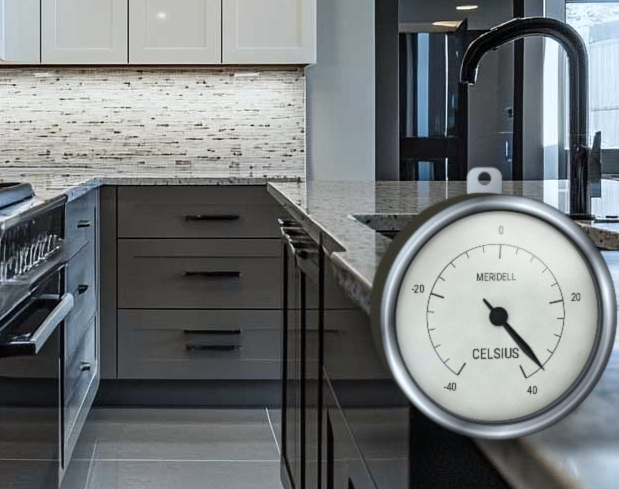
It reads 36 °C
